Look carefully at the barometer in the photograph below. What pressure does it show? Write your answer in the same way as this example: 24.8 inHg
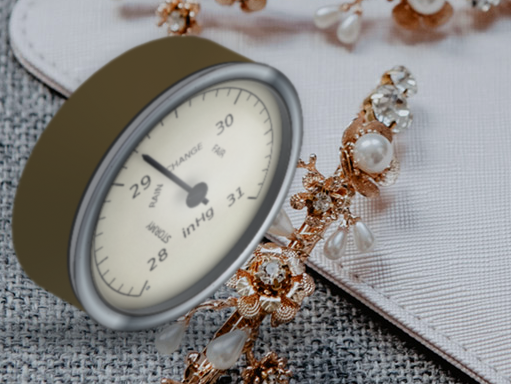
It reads 29.2 inHg
